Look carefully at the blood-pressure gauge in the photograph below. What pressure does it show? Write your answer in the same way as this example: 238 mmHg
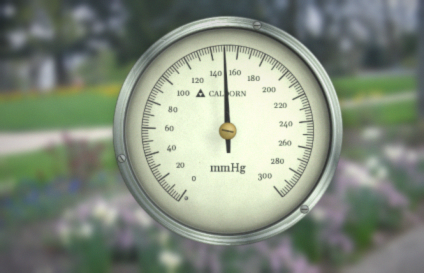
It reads 150 mmHg
